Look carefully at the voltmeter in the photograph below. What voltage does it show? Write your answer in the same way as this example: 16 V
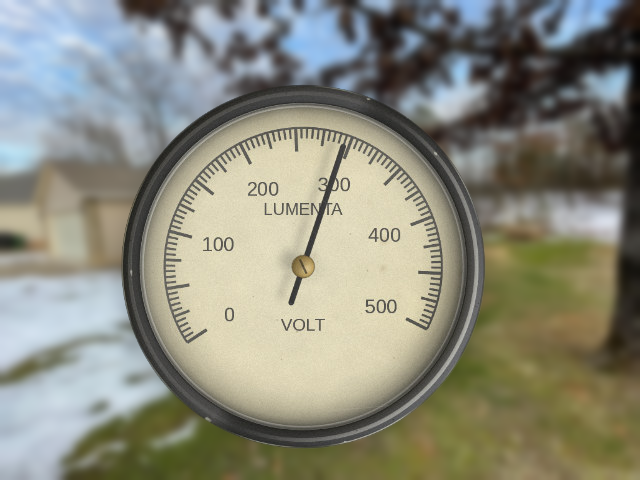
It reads 295 V
